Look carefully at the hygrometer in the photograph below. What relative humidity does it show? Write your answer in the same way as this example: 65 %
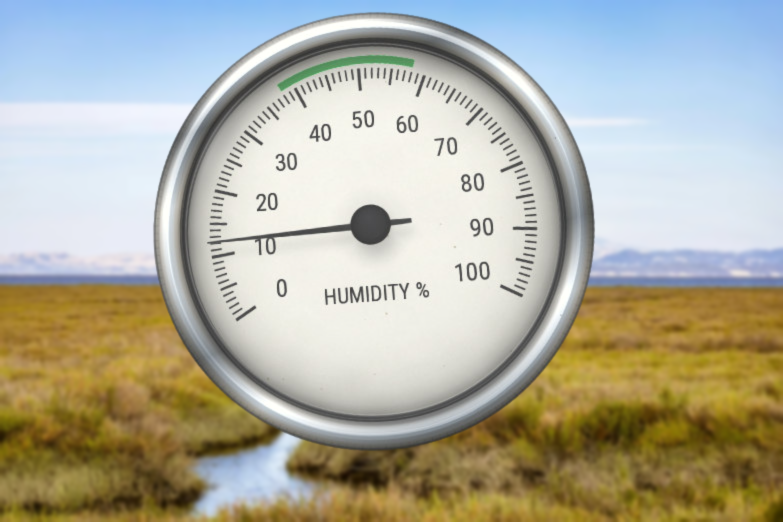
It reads 12 %
